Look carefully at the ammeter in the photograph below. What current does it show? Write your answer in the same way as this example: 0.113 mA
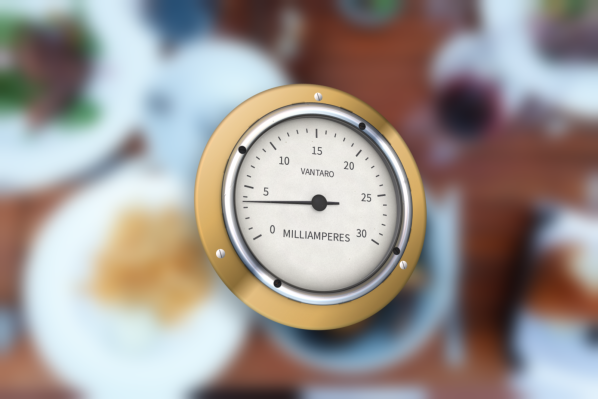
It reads 3.5 mA
